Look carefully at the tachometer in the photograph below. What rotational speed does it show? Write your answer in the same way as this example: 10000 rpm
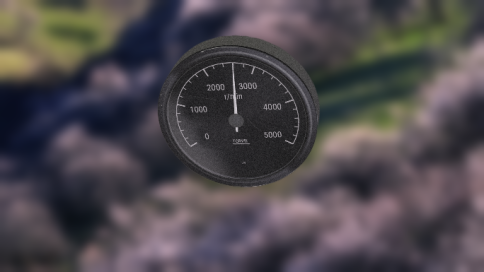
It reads 2600 rpm
